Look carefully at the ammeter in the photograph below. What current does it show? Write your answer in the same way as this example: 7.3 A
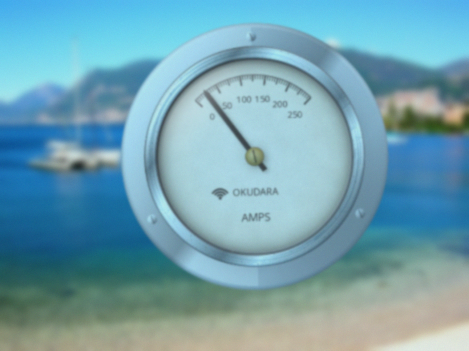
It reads 25 A
